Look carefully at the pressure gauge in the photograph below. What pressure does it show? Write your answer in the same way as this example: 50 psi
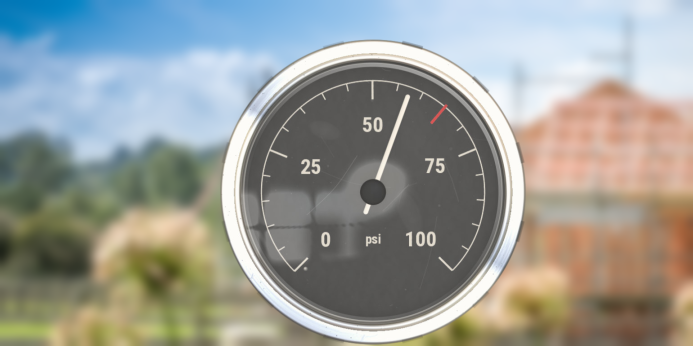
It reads 57.5 psi
